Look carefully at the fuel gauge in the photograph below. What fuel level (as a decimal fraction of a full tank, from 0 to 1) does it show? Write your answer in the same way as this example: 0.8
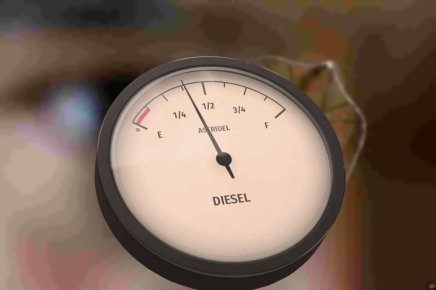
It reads 0.375
